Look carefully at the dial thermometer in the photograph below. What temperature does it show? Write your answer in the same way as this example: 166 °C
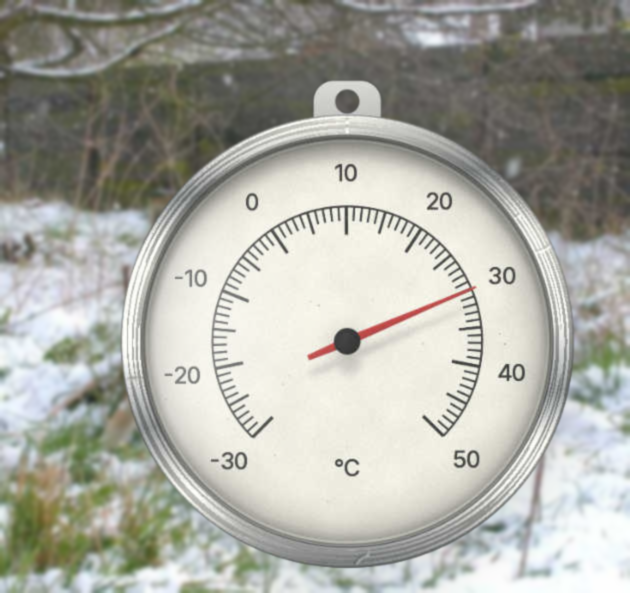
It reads 30 °C
